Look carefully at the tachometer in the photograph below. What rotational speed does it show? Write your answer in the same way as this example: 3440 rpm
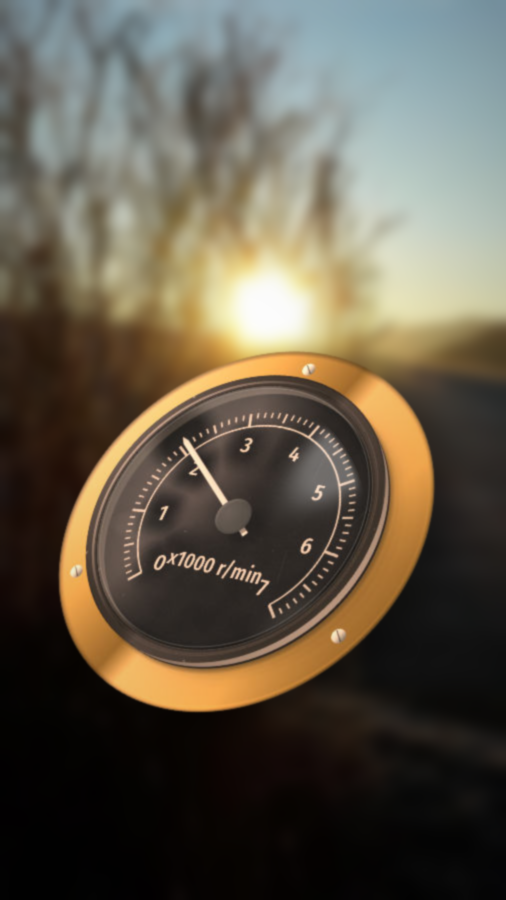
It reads 2100 rpm
